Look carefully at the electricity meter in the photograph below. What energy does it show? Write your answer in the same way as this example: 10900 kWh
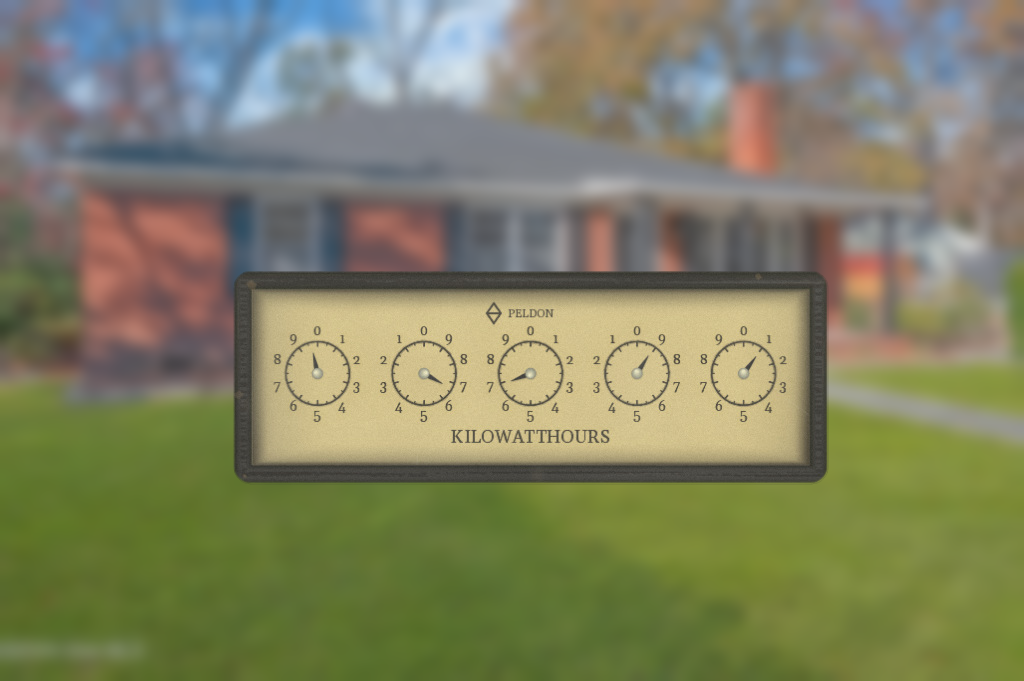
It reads 96691 kWh
